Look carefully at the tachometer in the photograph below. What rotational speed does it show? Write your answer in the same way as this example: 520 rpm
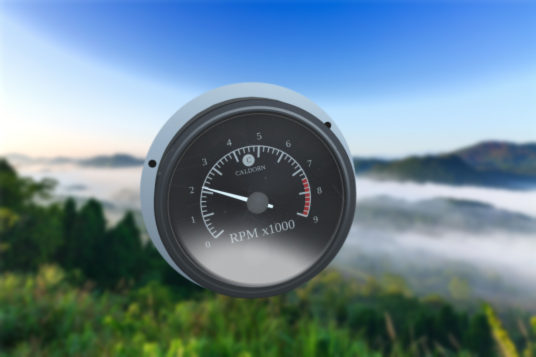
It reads 2200 rpm
